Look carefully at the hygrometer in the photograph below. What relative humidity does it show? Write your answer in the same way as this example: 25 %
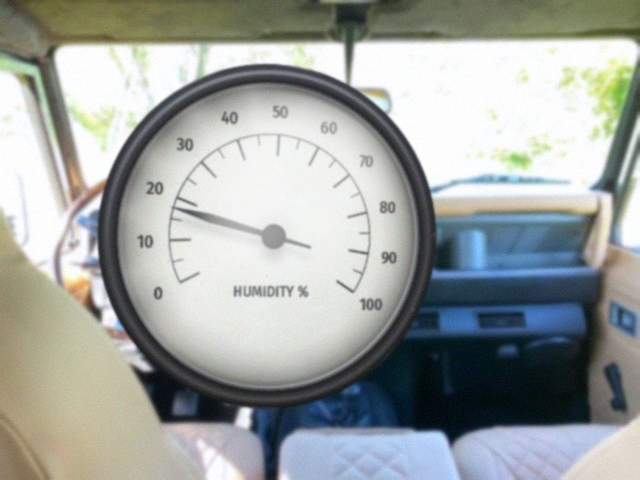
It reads 17.5 %
